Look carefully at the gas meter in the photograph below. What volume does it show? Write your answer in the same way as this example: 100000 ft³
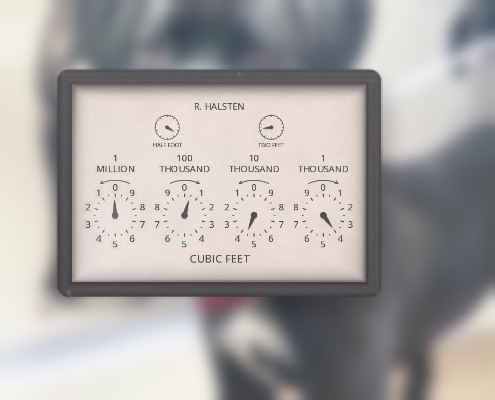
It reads 4400 ft³
